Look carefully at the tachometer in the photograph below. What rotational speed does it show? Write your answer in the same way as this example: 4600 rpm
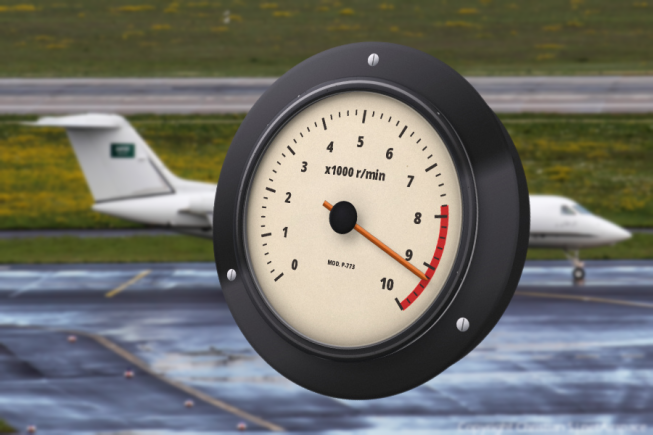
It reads 9200 rpm
